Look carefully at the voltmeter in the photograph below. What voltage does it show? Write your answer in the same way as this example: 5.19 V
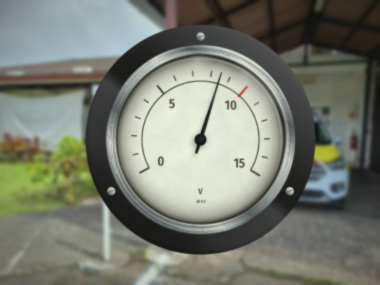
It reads 8.5 V
